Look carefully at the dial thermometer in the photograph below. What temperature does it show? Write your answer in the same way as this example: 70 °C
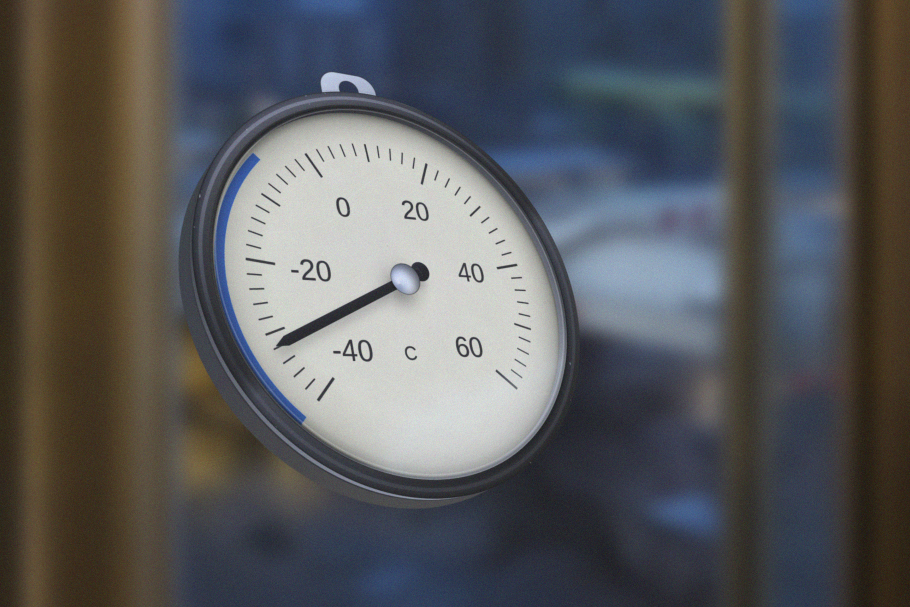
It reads -32 °C
